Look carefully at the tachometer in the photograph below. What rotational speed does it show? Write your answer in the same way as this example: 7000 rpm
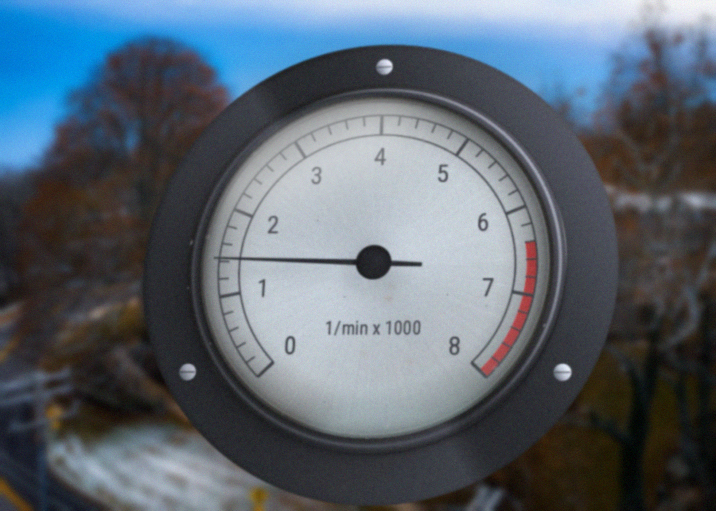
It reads 1400 rpm
